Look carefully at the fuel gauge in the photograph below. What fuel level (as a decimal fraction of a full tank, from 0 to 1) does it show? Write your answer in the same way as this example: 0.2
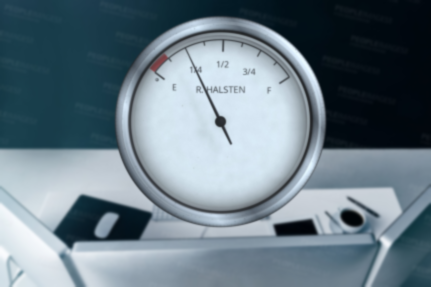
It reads 0.25
